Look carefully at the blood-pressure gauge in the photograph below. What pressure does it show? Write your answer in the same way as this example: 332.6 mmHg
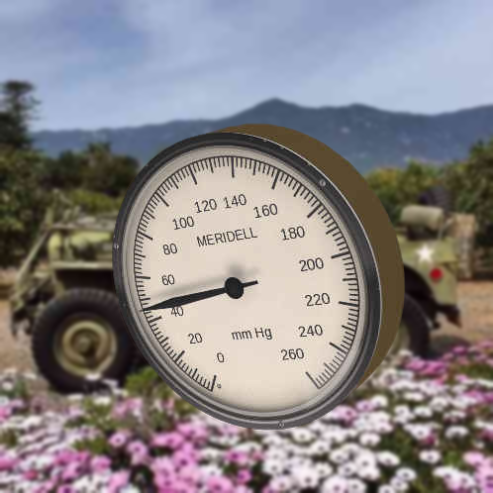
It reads 46 mmHg
